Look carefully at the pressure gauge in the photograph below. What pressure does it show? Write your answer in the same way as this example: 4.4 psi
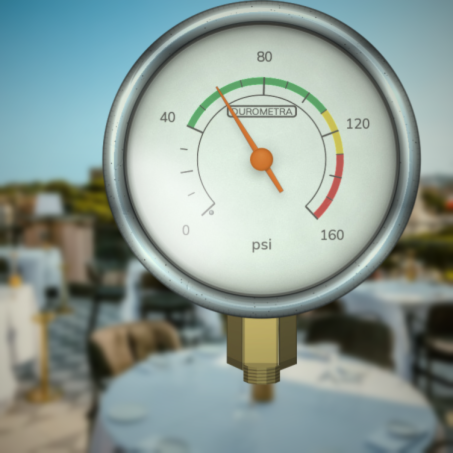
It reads 60 psi
